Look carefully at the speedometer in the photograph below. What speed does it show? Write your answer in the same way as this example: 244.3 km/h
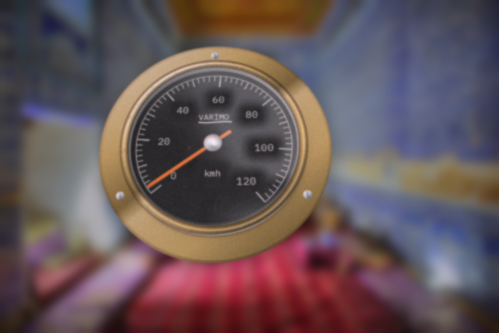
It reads 2 km/h
